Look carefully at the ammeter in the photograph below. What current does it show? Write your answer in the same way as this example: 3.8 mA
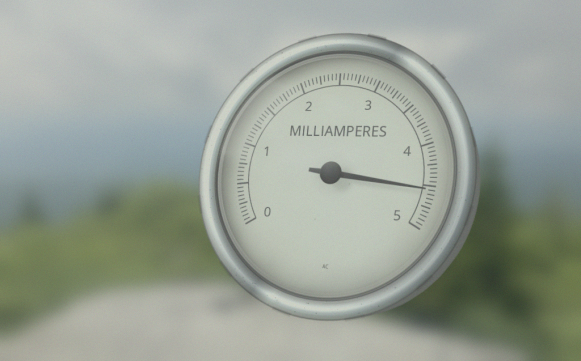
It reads 4.55 mA
